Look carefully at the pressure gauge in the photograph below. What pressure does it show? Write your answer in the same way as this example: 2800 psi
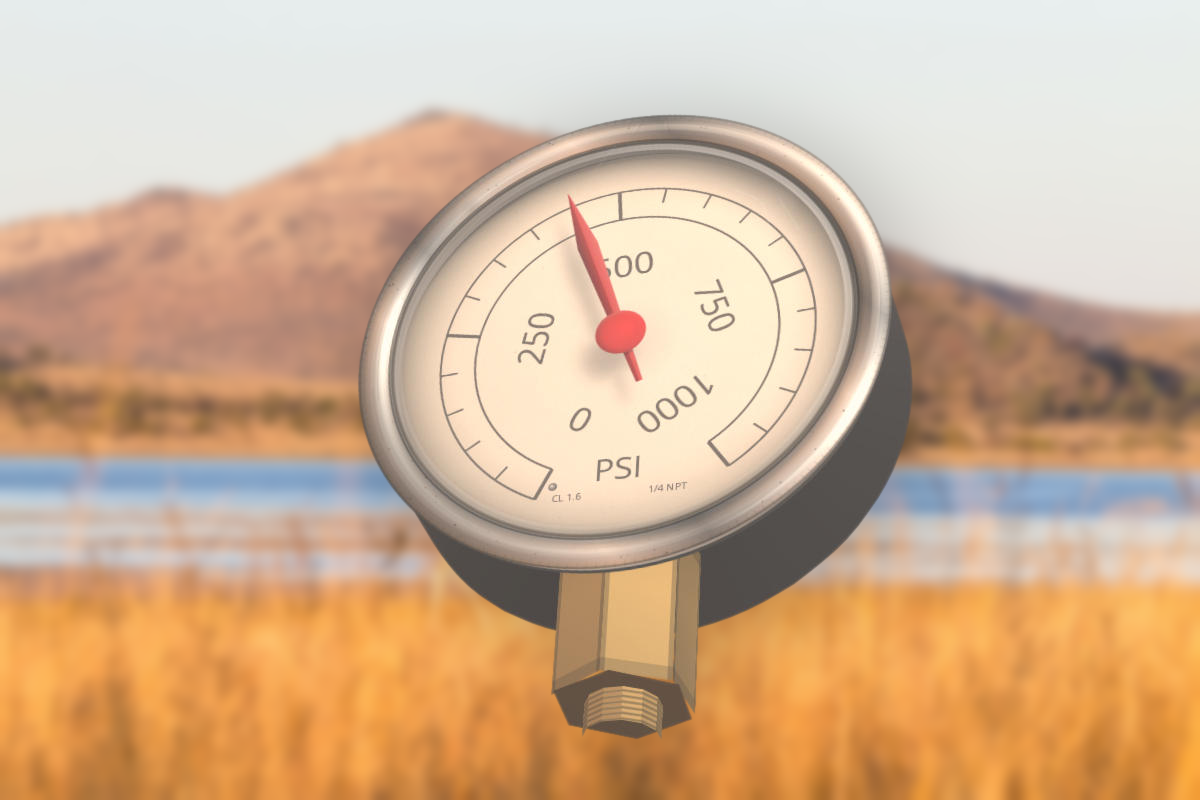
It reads 450 psi
